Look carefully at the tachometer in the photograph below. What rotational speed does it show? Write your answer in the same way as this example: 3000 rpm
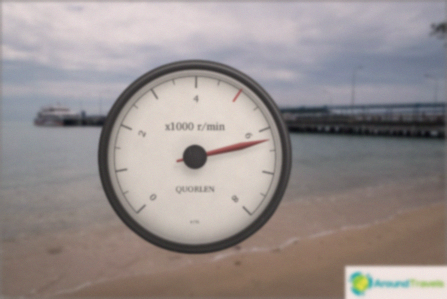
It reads 6250 rpm
